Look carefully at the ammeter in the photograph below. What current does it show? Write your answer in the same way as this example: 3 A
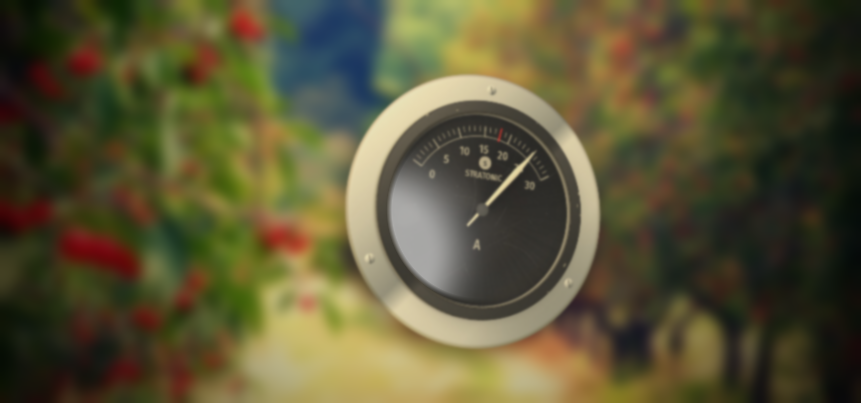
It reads 25 A
